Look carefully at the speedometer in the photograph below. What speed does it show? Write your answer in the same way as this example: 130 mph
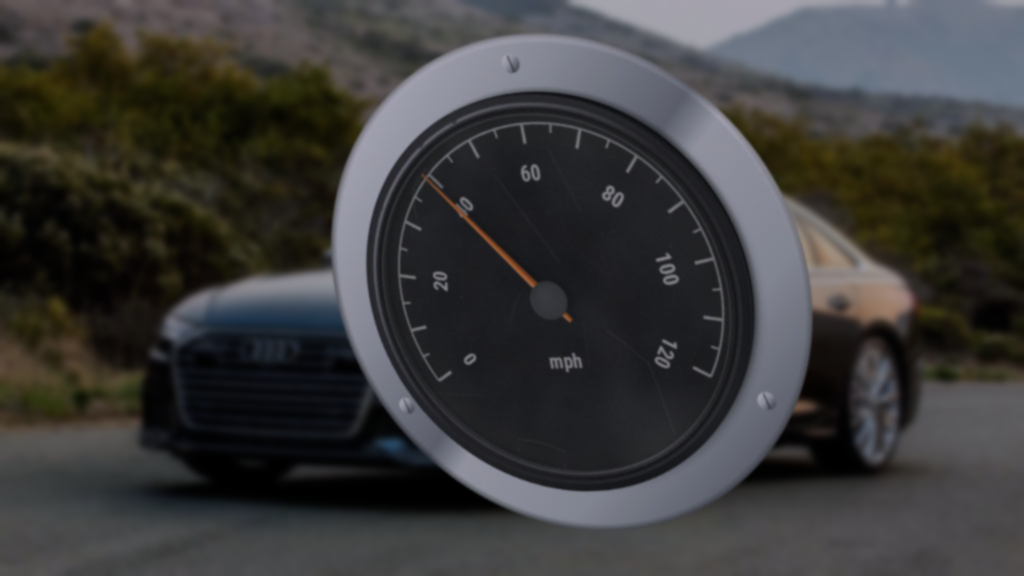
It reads 40 mph
